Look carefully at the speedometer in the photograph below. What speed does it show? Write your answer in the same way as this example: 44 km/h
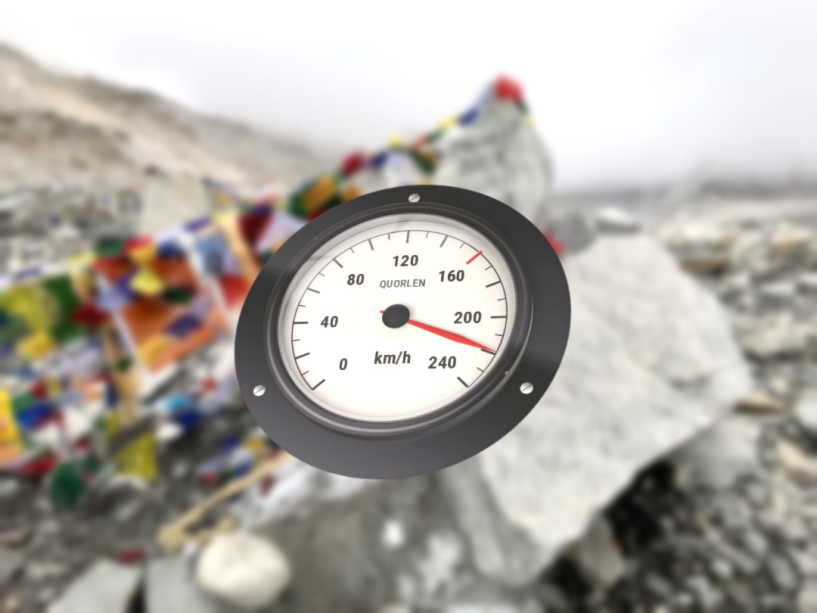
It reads 220 km/h
